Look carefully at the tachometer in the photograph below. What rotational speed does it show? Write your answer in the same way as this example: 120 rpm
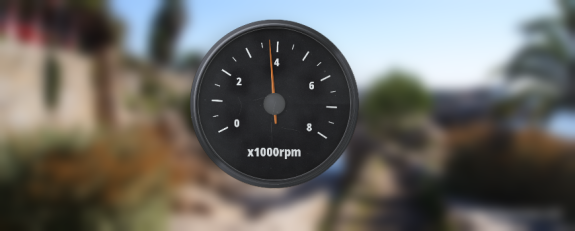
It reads 3750 rpm
